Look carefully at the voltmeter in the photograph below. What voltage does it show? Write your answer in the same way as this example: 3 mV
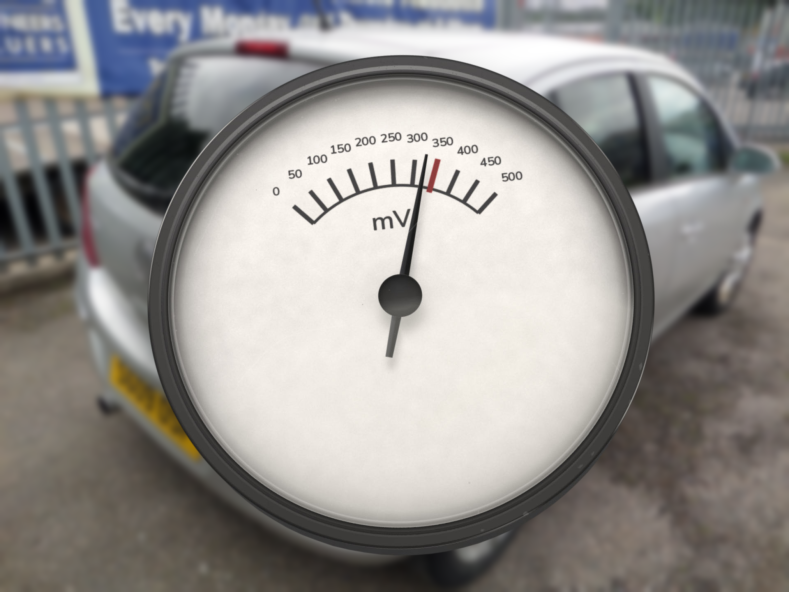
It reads 325 mV
